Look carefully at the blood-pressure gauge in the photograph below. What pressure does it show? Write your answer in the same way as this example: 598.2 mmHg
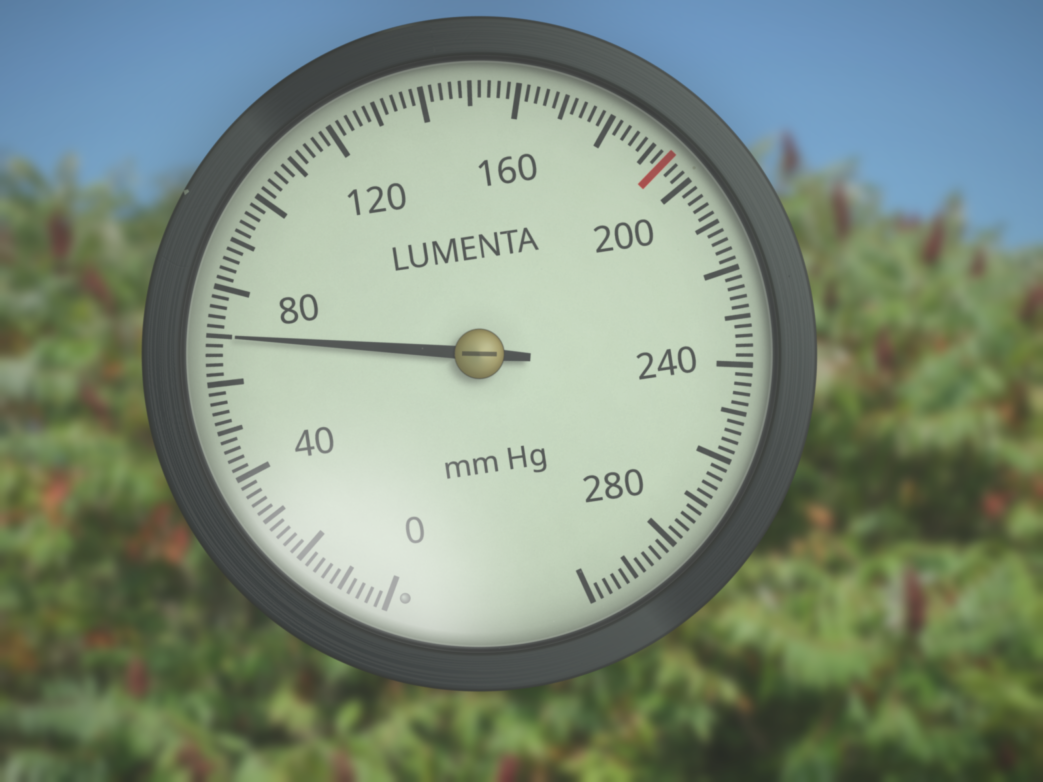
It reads 70 mmHg
